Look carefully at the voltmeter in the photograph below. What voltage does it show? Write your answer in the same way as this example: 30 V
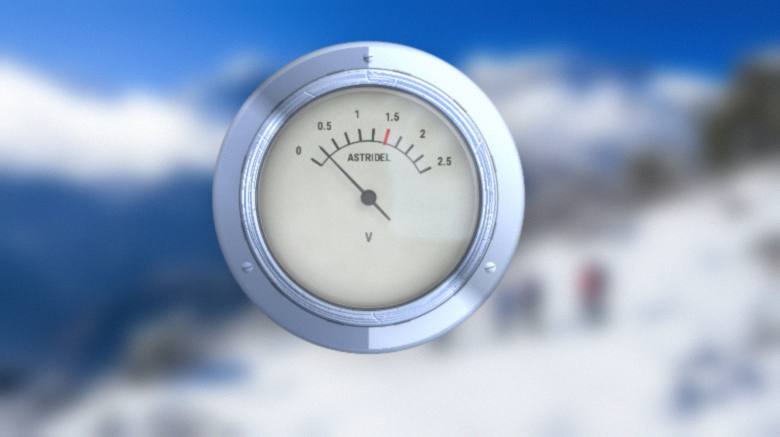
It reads 0.25 V
